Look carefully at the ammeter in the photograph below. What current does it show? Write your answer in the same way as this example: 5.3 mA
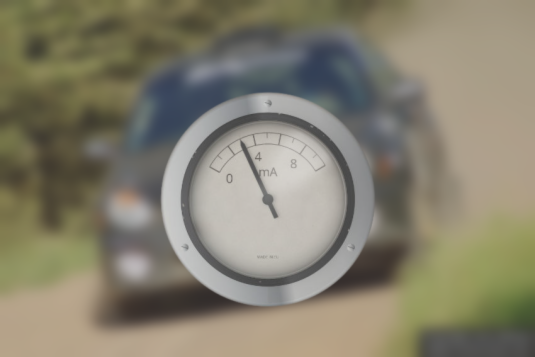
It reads 3 mA
